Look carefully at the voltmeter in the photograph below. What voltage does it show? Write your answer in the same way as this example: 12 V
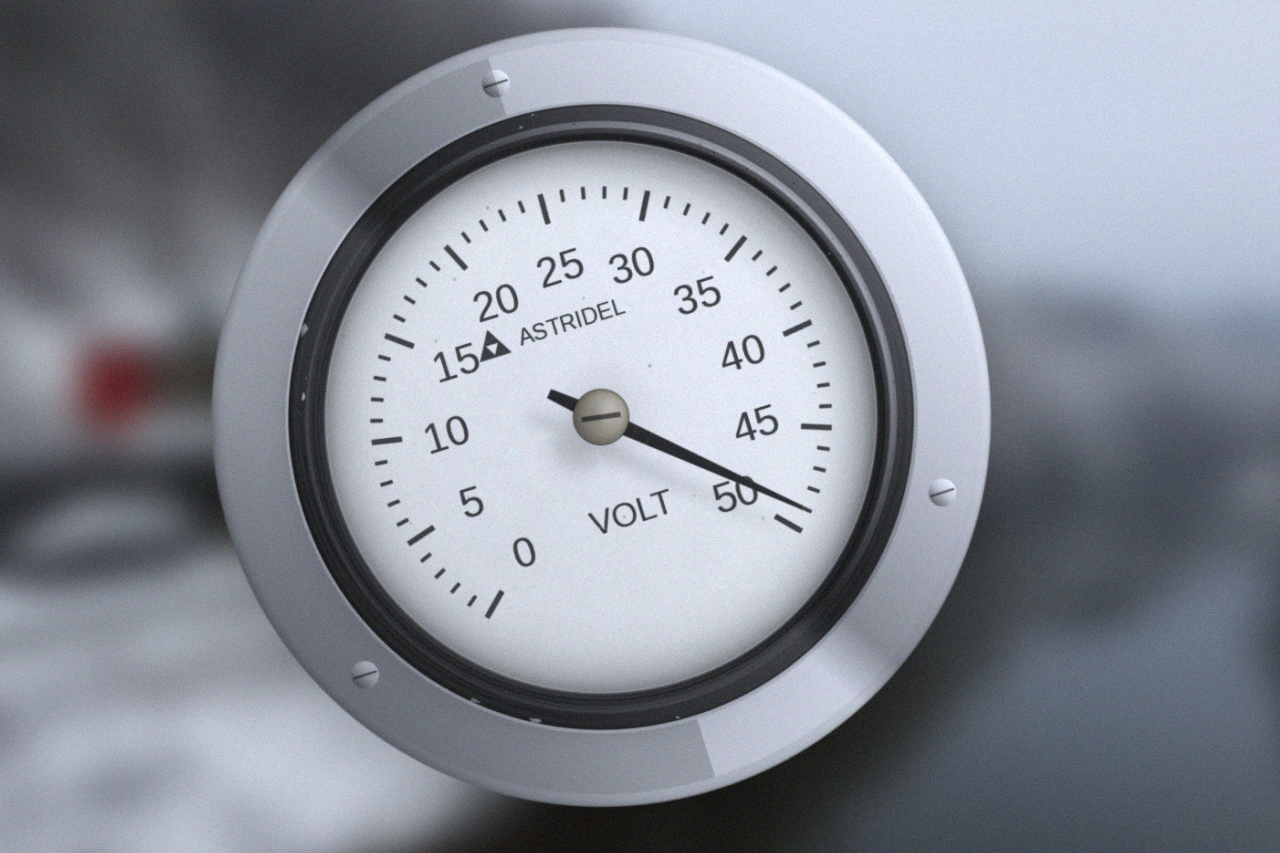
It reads 49 V
